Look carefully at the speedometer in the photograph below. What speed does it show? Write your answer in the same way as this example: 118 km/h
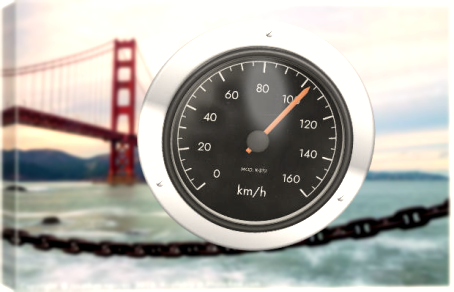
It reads 102.5 km/h
